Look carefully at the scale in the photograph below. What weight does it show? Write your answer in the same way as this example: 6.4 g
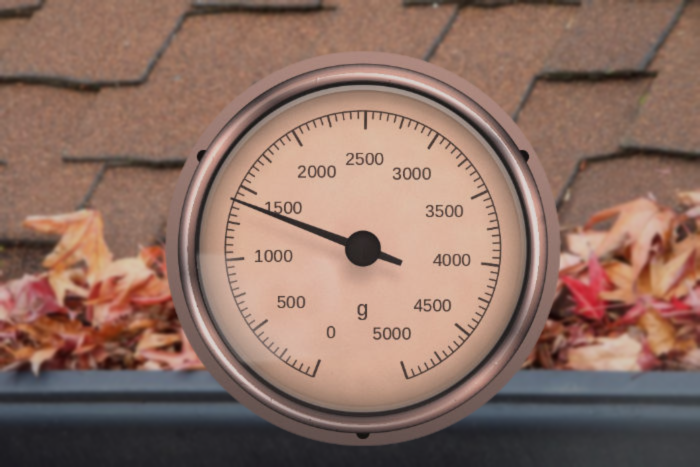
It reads 1400 g
